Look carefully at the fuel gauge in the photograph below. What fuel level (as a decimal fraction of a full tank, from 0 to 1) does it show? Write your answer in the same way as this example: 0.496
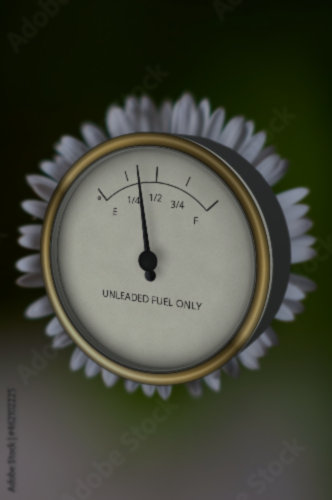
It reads 0.375
